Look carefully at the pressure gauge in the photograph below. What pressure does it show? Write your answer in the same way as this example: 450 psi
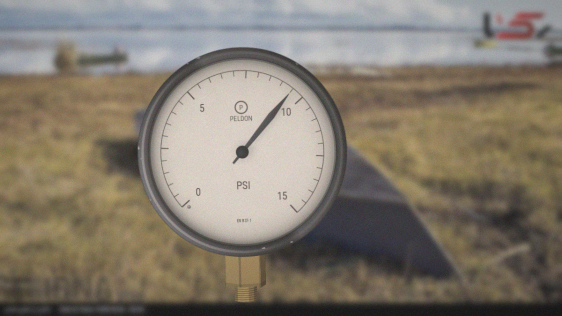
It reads 9.5 psi
